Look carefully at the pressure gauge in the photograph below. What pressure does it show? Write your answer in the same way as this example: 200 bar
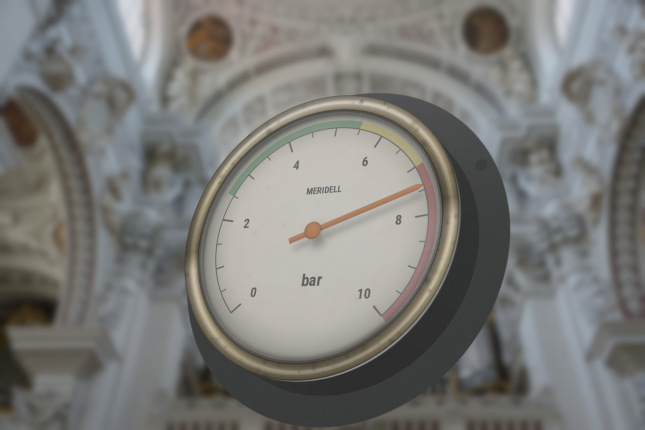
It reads 7.5 bar
